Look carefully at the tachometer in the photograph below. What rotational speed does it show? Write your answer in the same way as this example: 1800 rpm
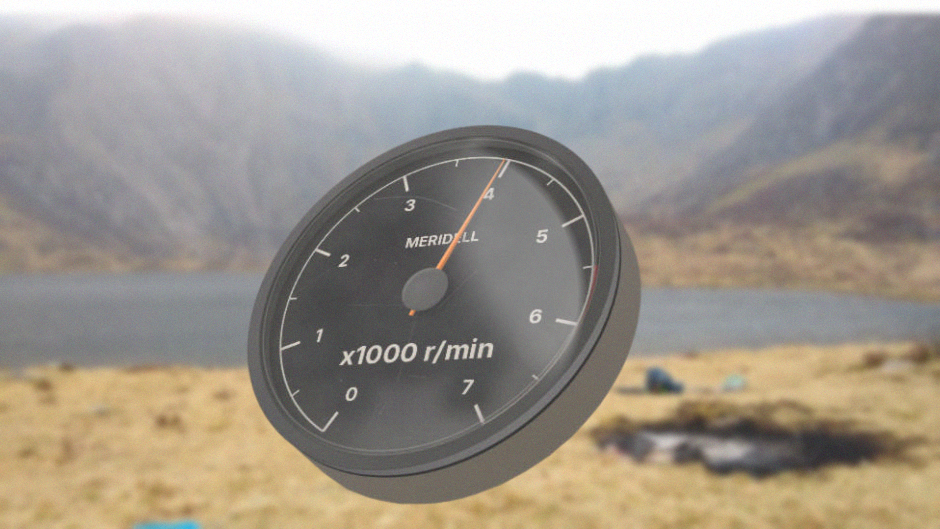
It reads 4000 rpm
